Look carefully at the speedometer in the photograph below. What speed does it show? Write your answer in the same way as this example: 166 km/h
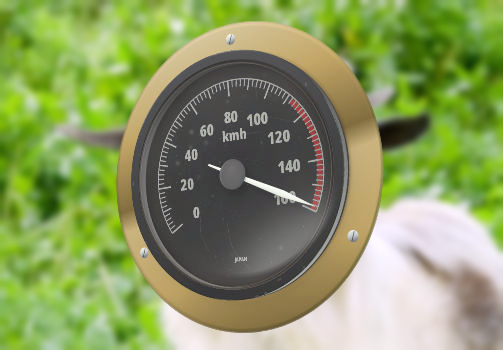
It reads 158 km/h
